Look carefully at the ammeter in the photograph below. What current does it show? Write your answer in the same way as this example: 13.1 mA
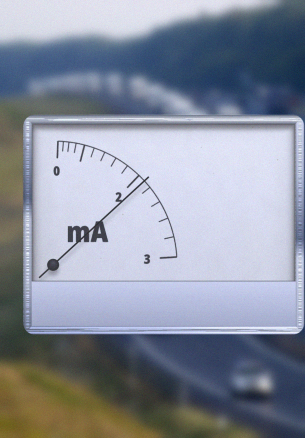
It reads 2.1 mA
